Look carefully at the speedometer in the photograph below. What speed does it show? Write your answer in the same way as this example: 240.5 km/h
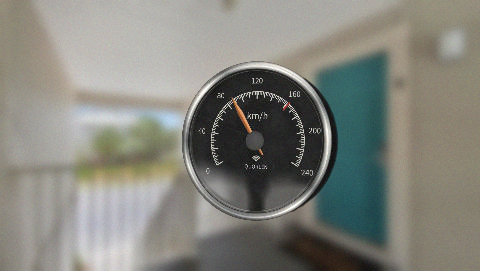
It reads 90 km/h
